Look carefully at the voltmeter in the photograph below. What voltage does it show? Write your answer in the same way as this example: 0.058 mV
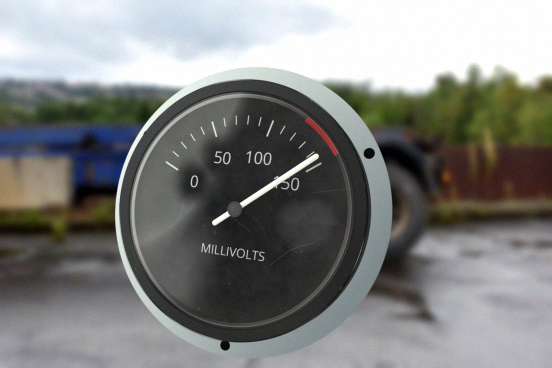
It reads 145 mV
